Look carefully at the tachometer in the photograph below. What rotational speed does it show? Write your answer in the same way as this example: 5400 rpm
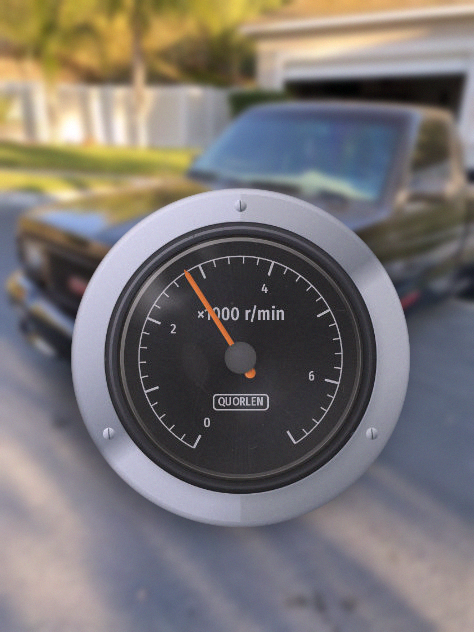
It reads 2800 rpm
